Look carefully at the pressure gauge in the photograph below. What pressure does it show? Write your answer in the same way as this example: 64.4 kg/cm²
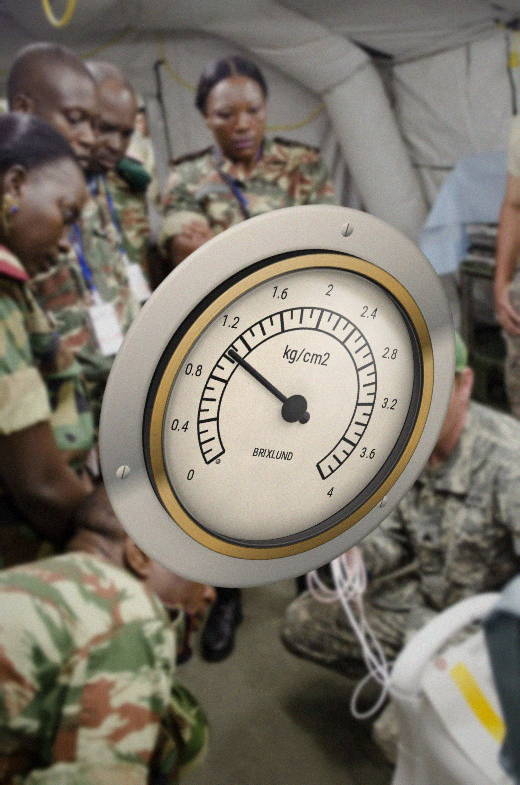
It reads 1.05 kg/cm²
